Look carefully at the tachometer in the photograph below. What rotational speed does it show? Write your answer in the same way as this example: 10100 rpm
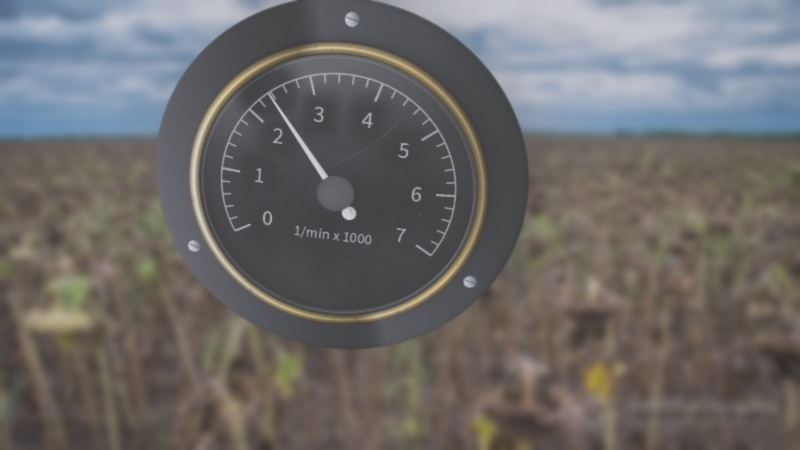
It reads 2400 rpm
